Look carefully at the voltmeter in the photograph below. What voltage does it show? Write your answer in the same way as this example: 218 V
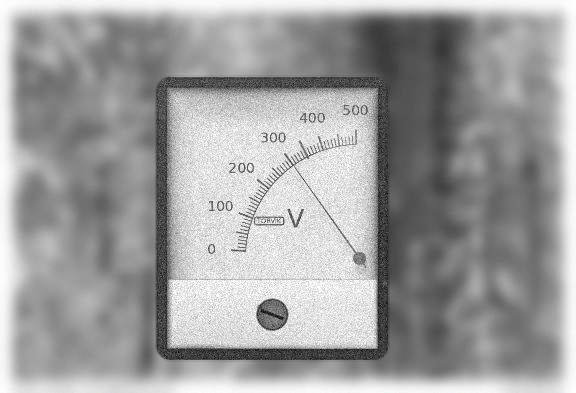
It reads 300 V
